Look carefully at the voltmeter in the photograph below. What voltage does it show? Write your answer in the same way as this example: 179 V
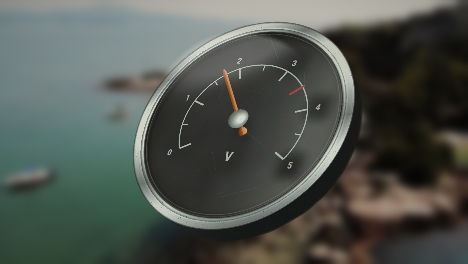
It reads 1.75 V
